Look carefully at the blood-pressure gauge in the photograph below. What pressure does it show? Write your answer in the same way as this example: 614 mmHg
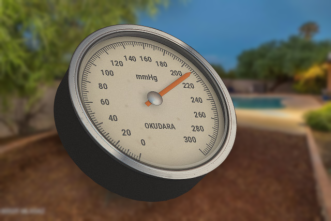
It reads 210 mmHg
